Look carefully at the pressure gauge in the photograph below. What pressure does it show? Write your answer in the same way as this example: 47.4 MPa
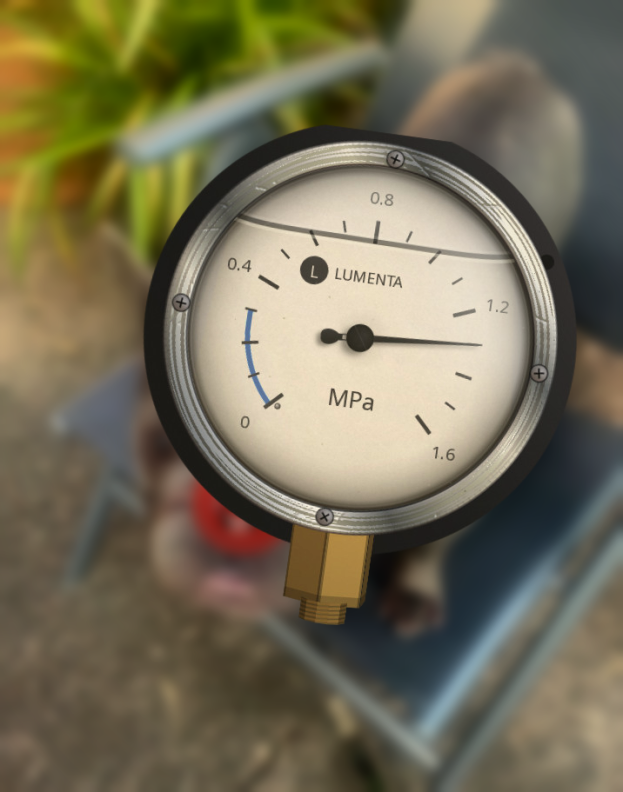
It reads 1.3 MPa
